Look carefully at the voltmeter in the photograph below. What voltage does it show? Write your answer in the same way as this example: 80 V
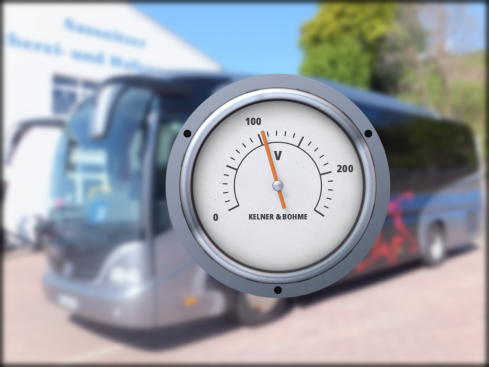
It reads 105 V
